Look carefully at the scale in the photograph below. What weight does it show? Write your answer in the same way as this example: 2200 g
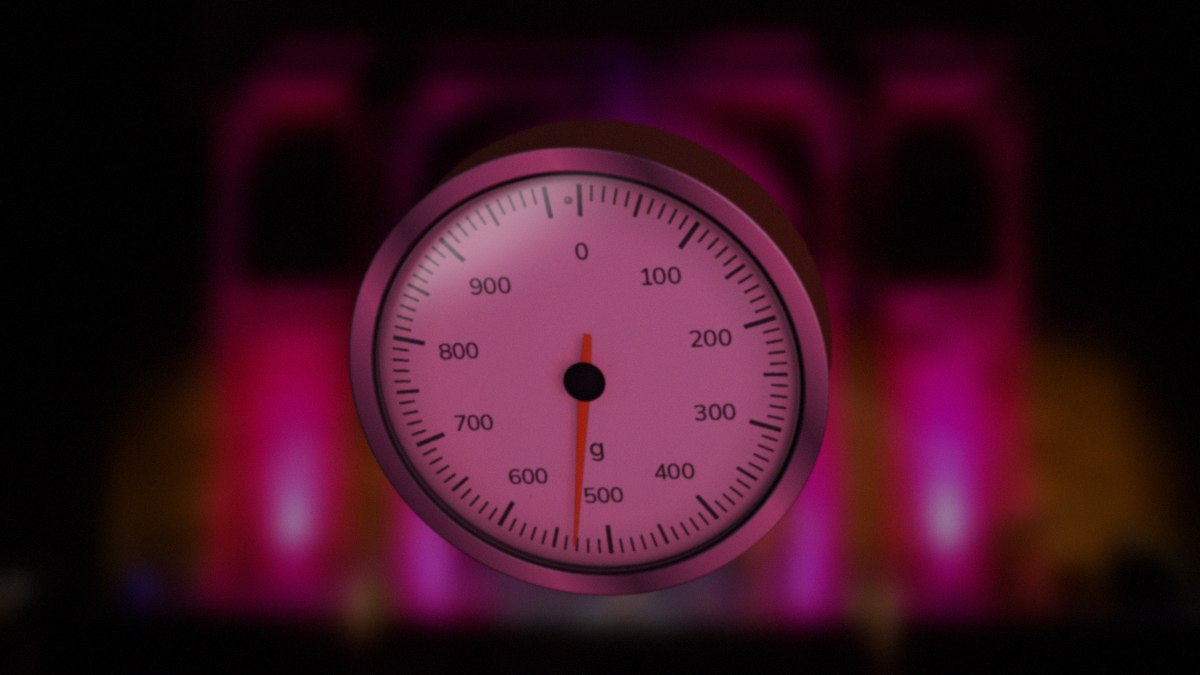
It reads 530 g
